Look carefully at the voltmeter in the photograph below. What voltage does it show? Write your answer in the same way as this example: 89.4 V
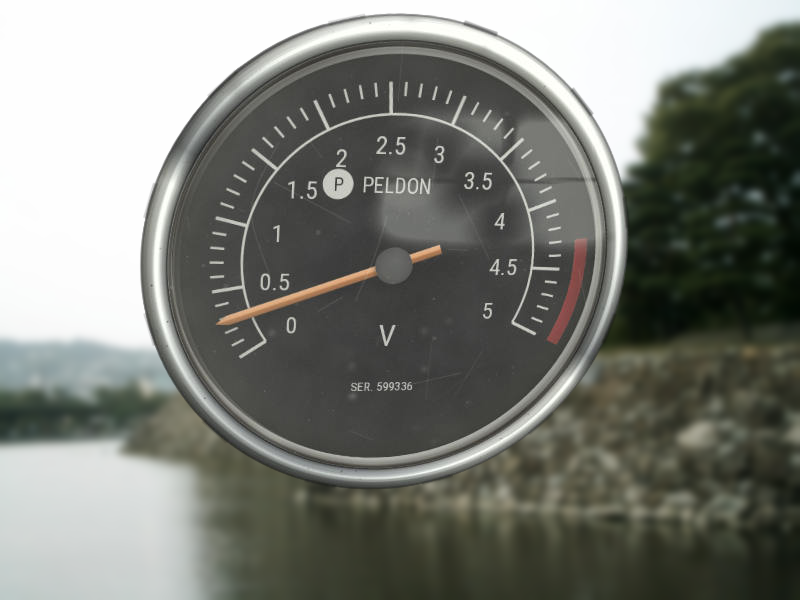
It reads 0.3 V
